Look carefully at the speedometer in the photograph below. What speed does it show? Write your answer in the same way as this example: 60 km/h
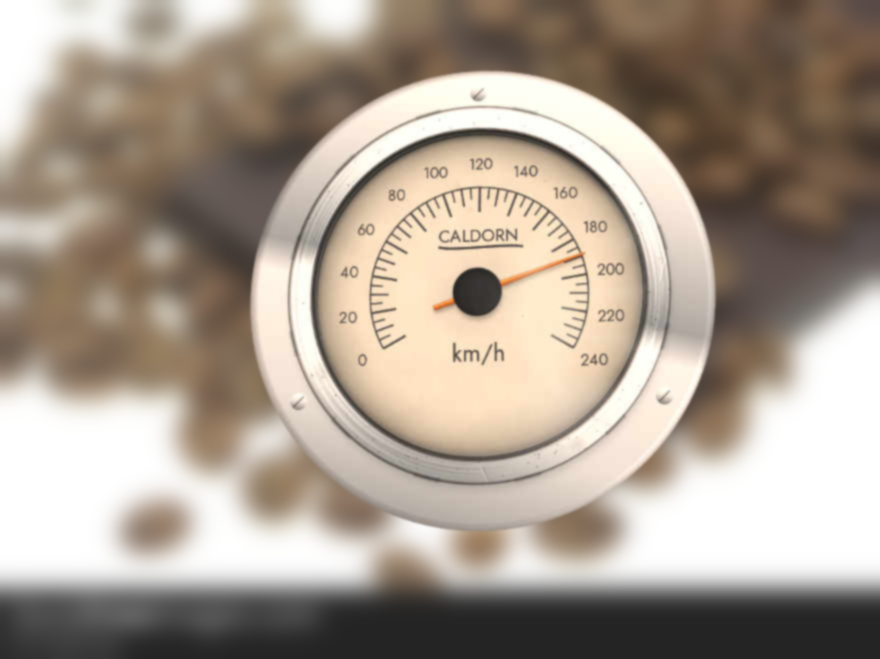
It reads 190 km/h
